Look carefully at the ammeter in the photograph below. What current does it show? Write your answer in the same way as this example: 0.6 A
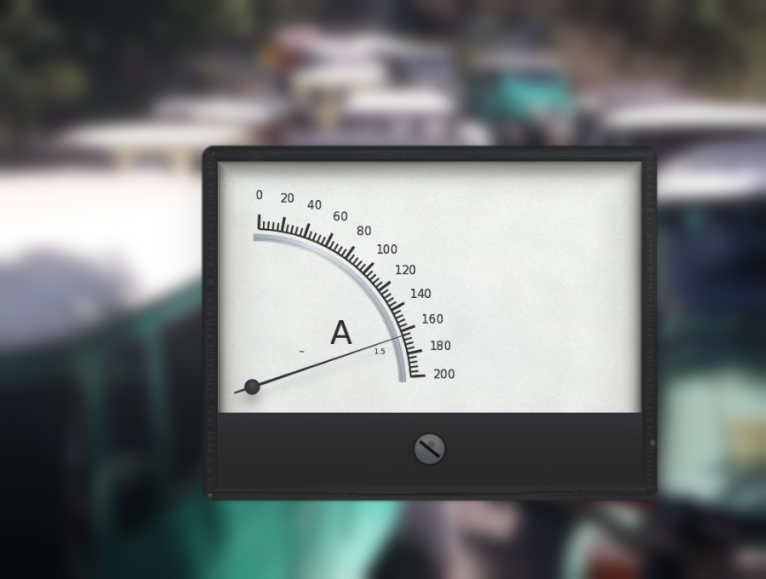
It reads 164 A
